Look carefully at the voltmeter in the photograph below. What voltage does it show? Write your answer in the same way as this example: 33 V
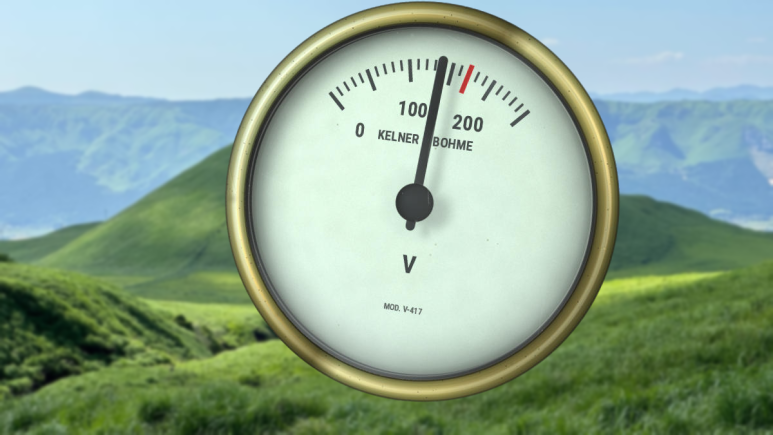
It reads 140 V
